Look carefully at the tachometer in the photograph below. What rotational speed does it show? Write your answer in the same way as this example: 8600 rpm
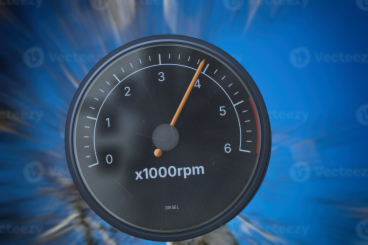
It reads 3900 rpm
